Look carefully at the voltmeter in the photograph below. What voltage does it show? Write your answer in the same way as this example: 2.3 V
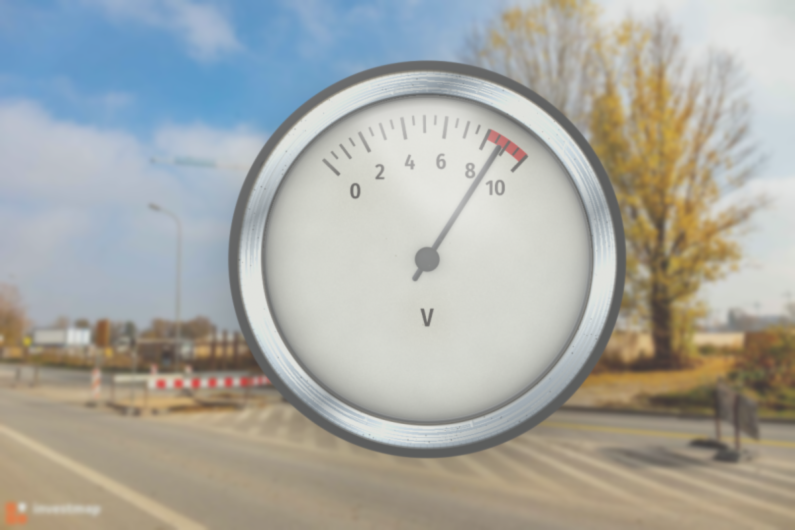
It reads 8.75 V
